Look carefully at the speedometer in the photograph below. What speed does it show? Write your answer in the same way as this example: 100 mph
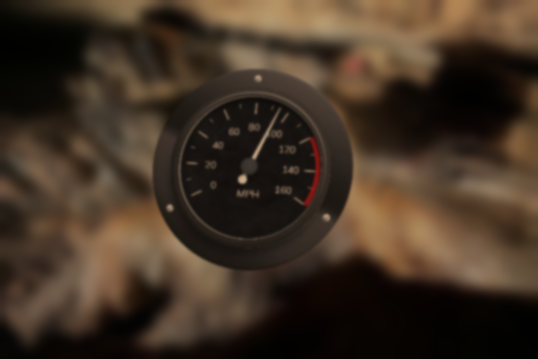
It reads 95 mph
